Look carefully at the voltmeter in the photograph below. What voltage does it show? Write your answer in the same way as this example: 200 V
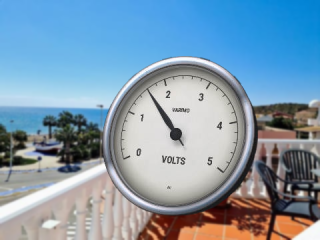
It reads 1.6 V
